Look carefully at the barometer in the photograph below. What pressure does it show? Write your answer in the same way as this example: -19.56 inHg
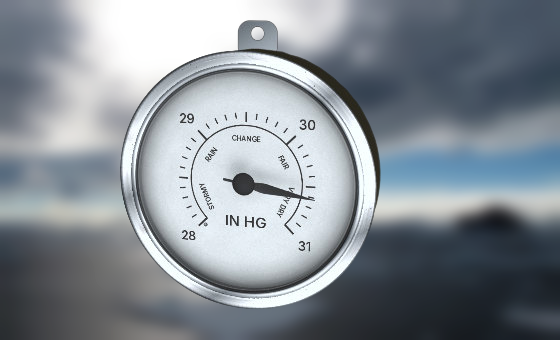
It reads 30.6 inHg
